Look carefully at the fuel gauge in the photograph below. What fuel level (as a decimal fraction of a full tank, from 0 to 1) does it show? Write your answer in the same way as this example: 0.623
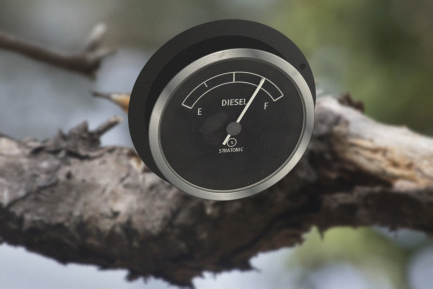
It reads 0.75
